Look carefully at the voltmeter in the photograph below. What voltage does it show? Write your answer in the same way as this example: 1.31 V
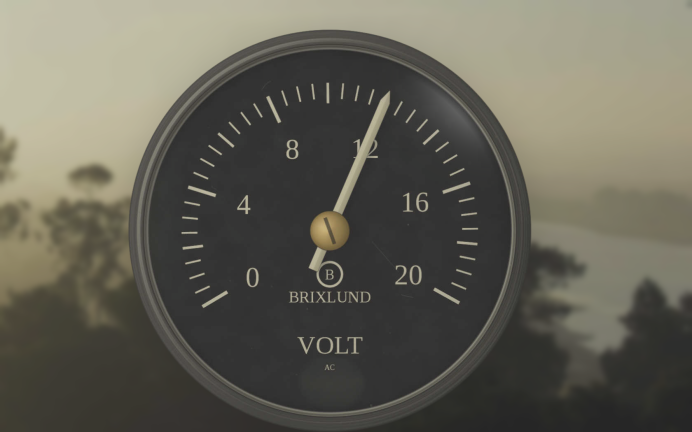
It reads 12 V
